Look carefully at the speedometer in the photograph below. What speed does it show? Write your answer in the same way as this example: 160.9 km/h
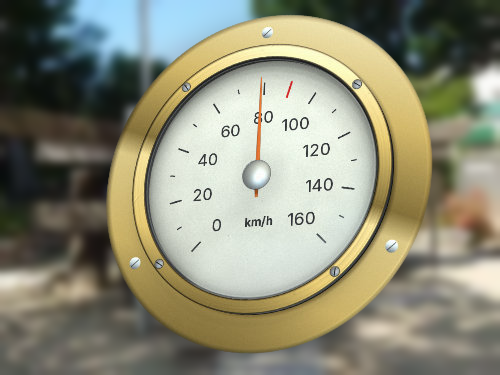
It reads 80 km/h
